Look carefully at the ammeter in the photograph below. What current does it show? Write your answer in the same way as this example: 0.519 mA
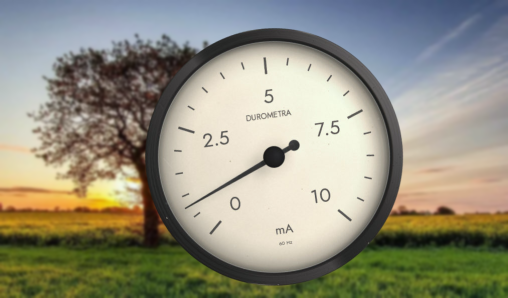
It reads 0.75 mA
